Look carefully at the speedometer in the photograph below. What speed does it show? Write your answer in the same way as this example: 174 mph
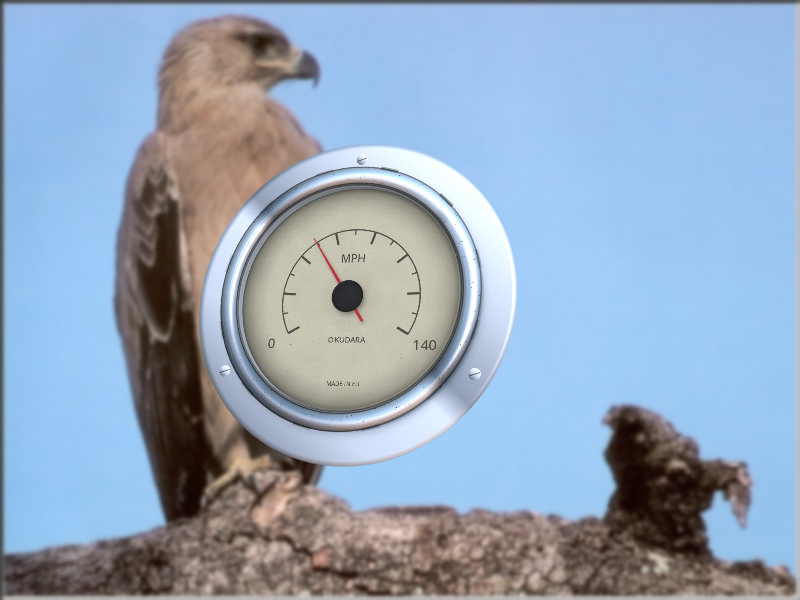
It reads 50 mph
